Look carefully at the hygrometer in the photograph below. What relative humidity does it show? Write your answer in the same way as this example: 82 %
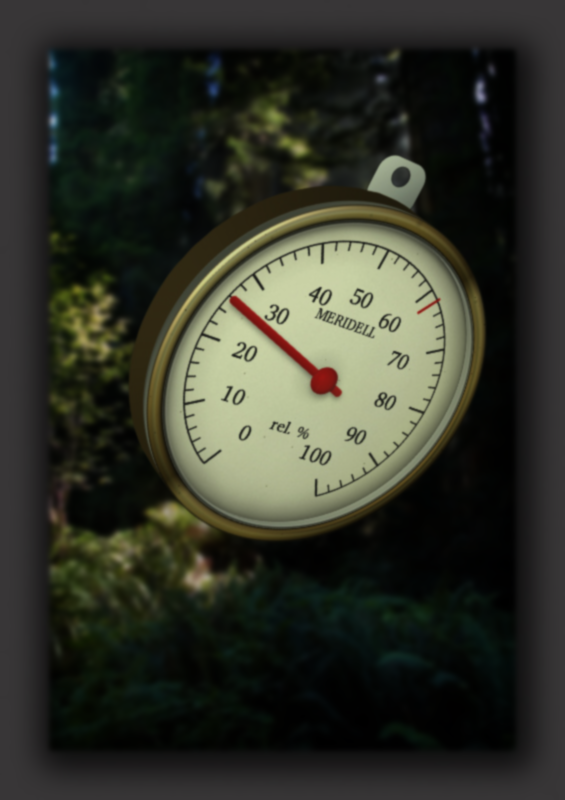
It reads 26 %
